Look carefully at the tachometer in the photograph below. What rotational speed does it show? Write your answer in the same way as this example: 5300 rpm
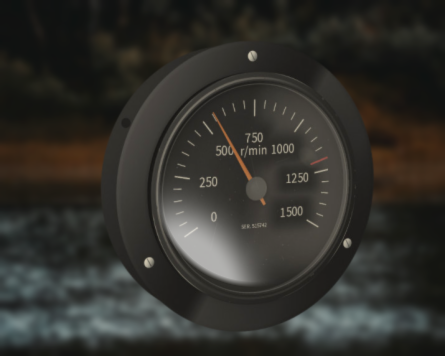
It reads 550 rpm
